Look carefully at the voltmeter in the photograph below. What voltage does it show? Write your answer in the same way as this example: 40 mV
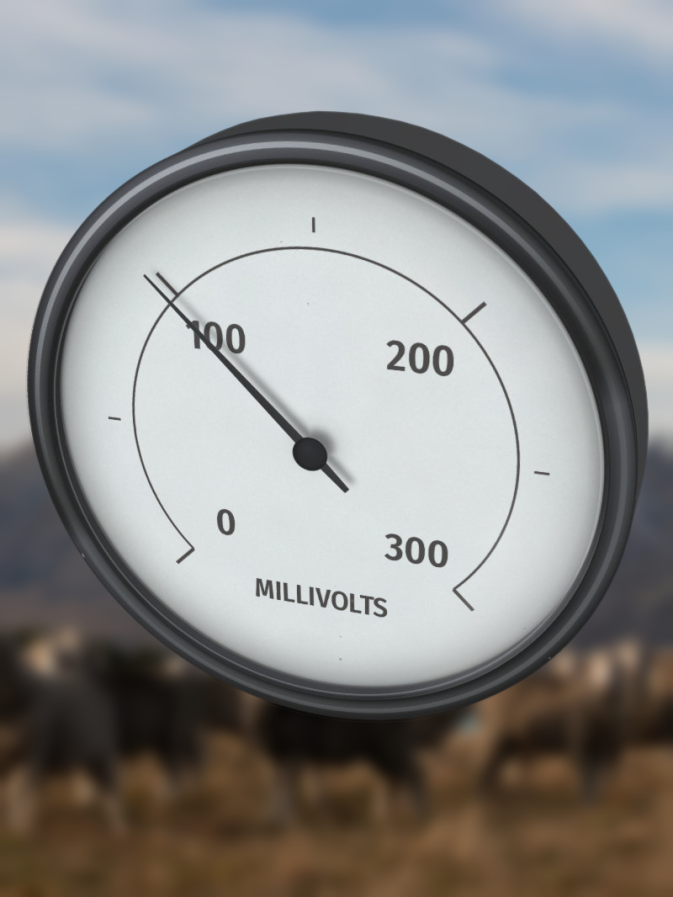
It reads 100 mV
